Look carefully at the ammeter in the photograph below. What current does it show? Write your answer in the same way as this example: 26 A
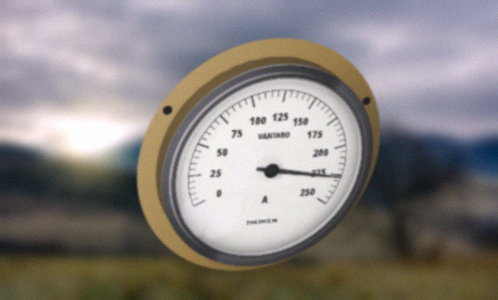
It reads 225 A
